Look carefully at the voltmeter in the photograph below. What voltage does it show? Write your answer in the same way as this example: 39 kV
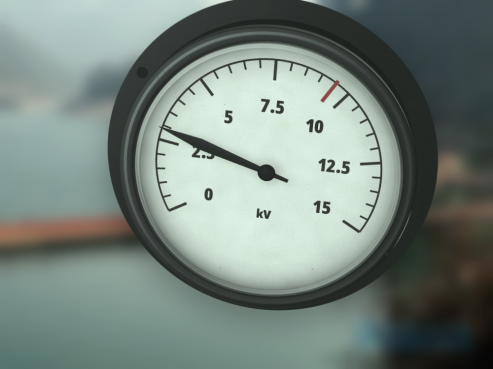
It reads 3 kV
